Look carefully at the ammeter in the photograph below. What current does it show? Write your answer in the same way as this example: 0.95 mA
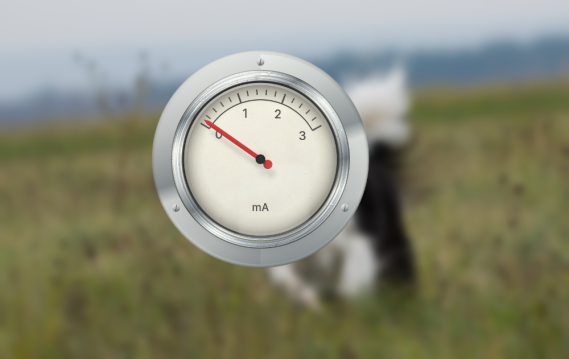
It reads 0.1 mA
